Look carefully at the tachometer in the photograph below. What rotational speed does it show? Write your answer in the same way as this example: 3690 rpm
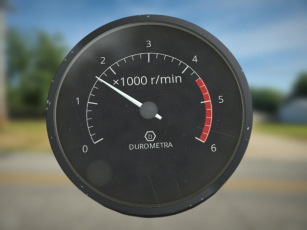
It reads 1600 rpm
